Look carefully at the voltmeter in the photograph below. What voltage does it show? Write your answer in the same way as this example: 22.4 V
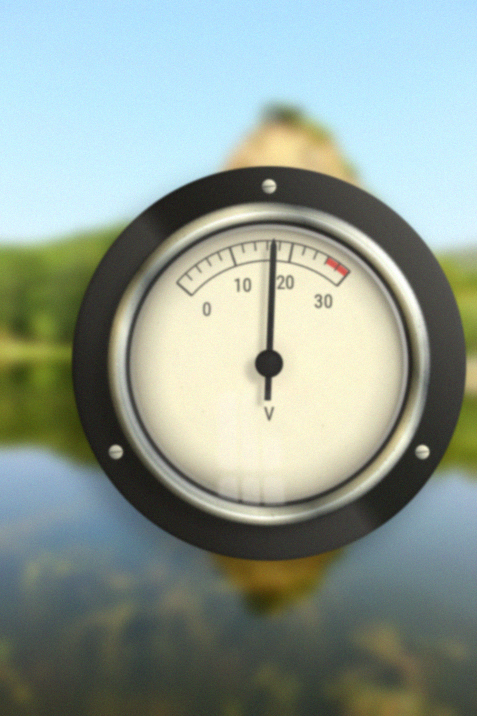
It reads 17 V
